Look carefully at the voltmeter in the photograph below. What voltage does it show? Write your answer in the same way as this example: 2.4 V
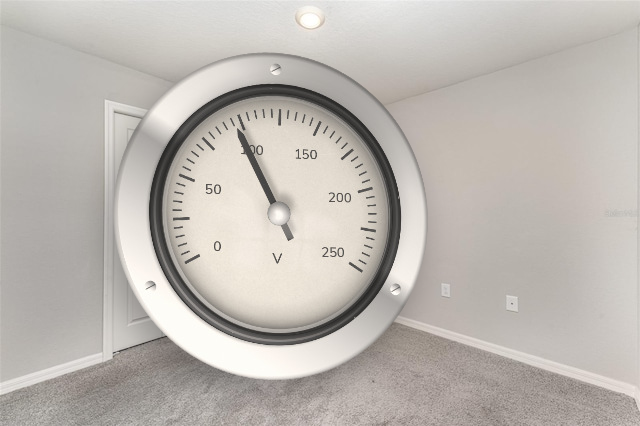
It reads 95 V
